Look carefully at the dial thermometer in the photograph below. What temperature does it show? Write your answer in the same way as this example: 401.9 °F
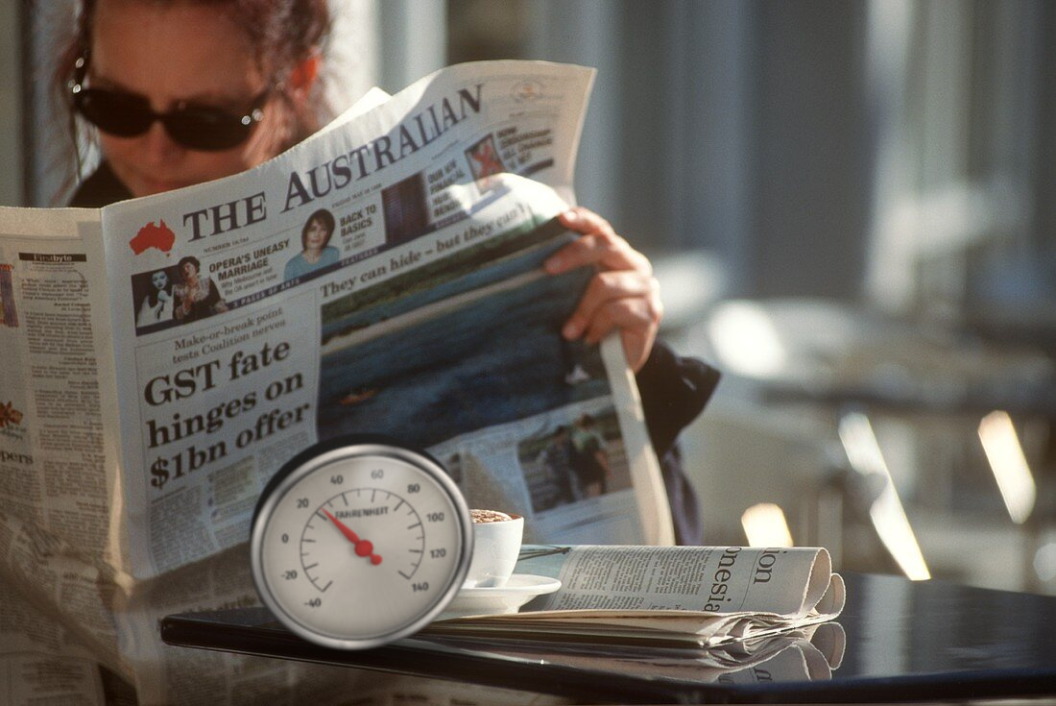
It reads 25 °F
